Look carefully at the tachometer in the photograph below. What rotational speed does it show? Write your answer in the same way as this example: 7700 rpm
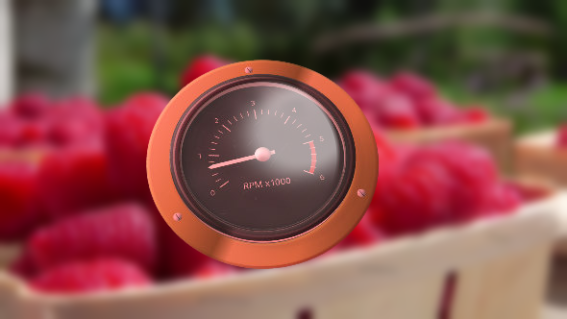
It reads 600 rpm
